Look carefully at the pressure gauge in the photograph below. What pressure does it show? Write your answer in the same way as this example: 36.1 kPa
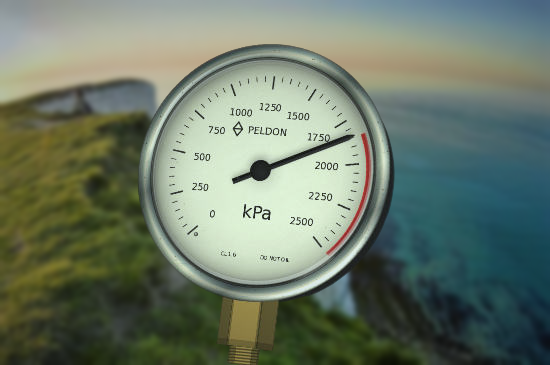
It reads 1850 kPa
